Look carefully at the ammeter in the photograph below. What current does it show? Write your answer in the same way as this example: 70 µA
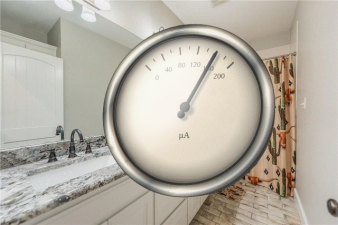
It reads 160 µA
